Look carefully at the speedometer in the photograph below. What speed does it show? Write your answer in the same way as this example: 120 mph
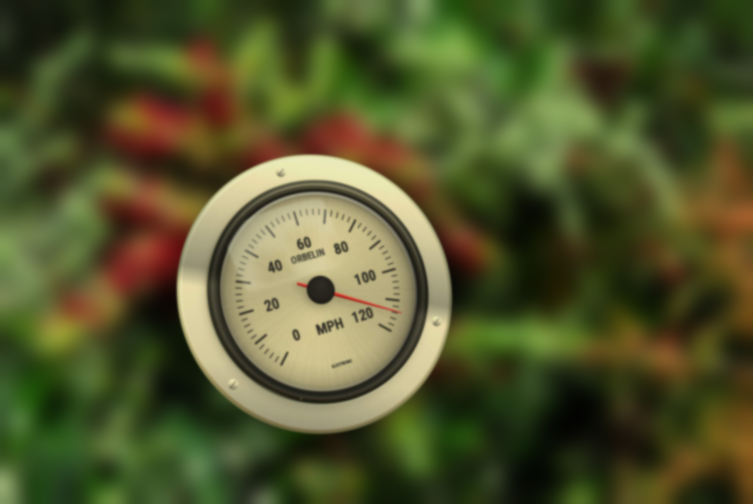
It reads 114 mph
